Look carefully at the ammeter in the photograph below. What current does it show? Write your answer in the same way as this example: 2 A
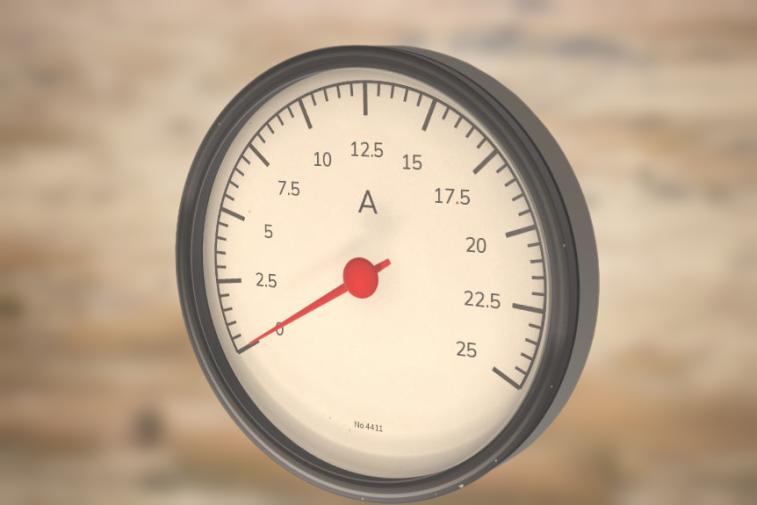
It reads 0 A
